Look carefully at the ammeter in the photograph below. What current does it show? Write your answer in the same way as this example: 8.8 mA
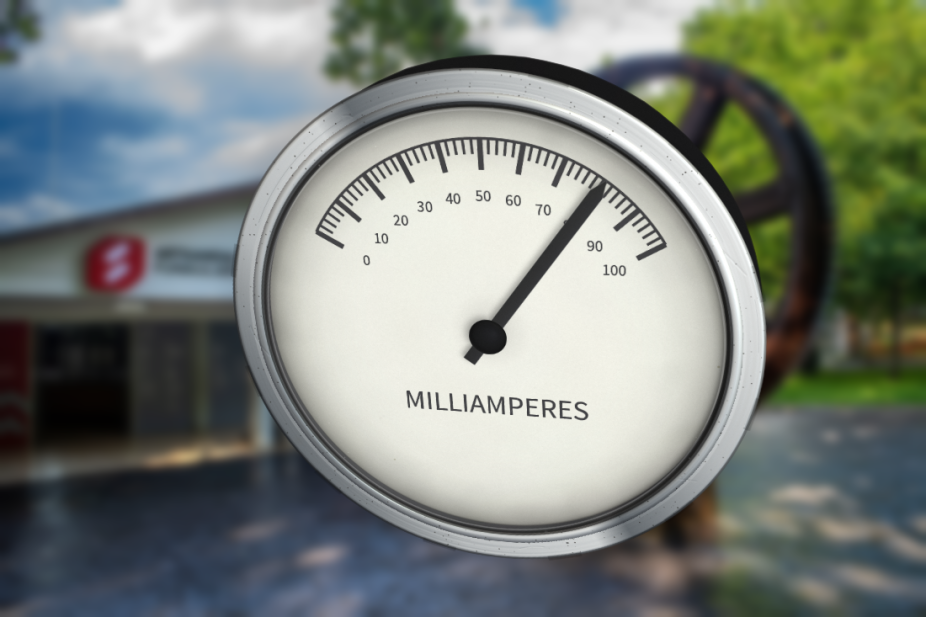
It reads 80 mA
